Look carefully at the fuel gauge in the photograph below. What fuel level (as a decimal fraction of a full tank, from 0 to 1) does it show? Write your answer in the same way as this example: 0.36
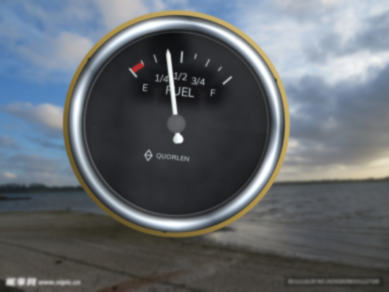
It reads 0.375
